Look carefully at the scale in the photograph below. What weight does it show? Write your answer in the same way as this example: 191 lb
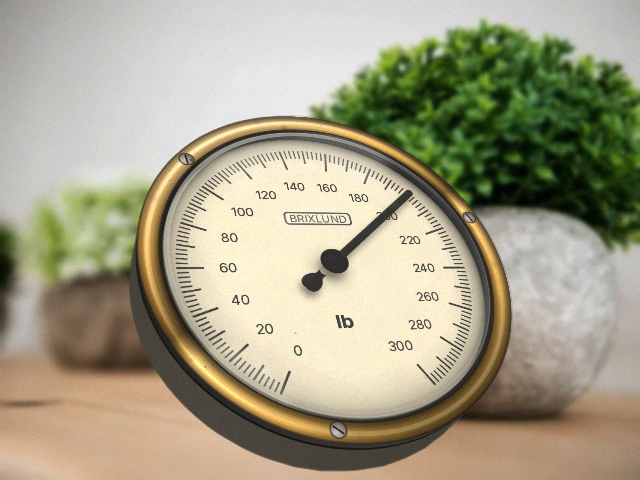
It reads 200 lb
